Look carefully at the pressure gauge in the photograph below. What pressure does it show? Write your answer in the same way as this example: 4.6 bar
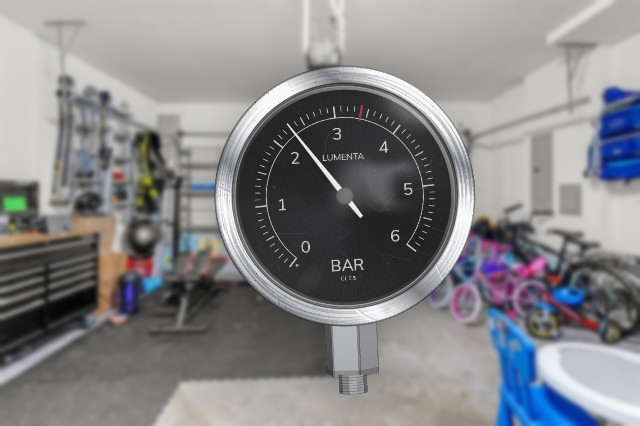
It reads 2.3 bar
